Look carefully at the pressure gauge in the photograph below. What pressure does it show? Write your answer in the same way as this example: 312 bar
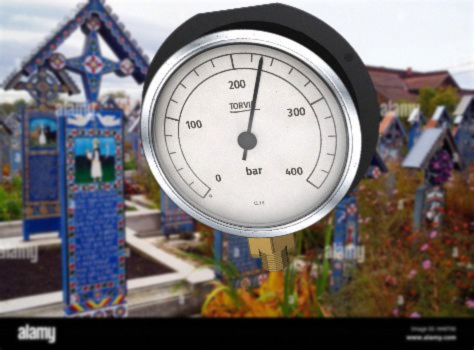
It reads 230 bar
